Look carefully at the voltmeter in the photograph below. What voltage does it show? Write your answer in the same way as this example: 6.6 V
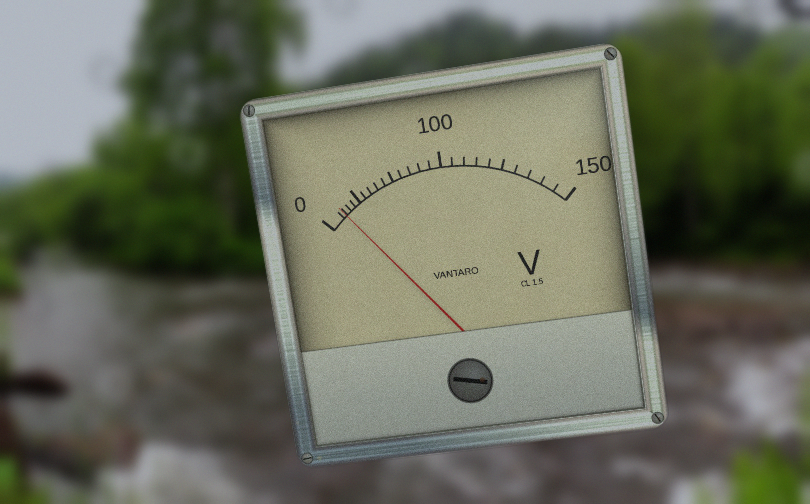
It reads 35 V
